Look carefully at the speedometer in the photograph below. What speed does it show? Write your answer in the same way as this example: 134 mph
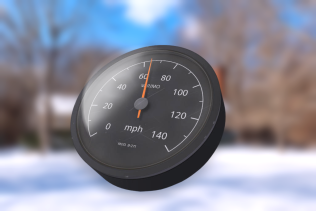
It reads 65 mph
